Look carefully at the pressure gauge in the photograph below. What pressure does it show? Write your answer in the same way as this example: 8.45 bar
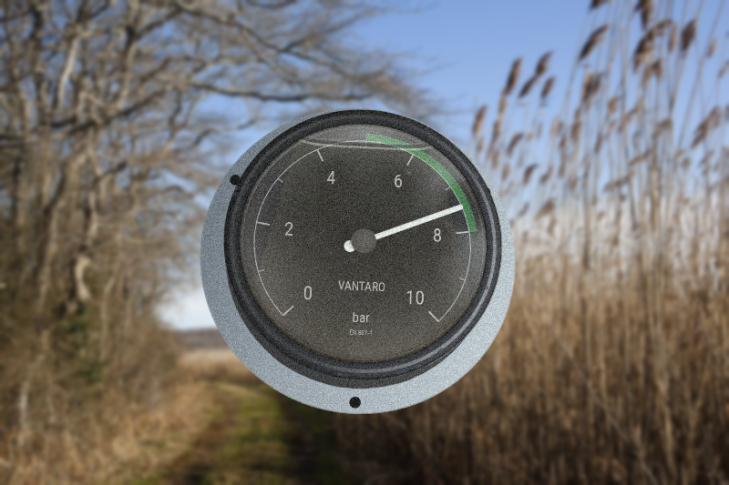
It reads 7.5 bar
